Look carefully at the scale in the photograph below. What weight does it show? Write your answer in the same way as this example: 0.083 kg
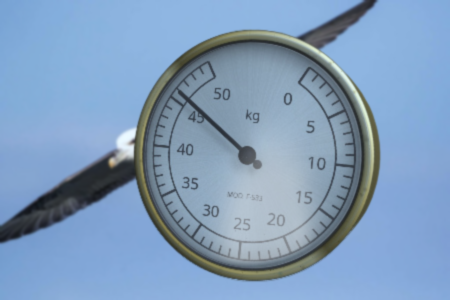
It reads 46 kg
